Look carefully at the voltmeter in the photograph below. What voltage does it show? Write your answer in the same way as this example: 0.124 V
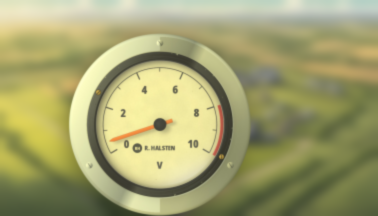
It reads 0.5 V
